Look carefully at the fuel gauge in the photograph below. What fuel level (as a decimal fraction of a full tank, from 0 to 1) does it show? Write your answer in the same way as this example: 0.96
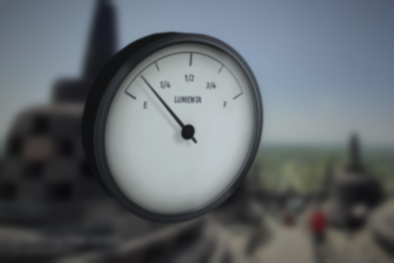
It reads 0.125
